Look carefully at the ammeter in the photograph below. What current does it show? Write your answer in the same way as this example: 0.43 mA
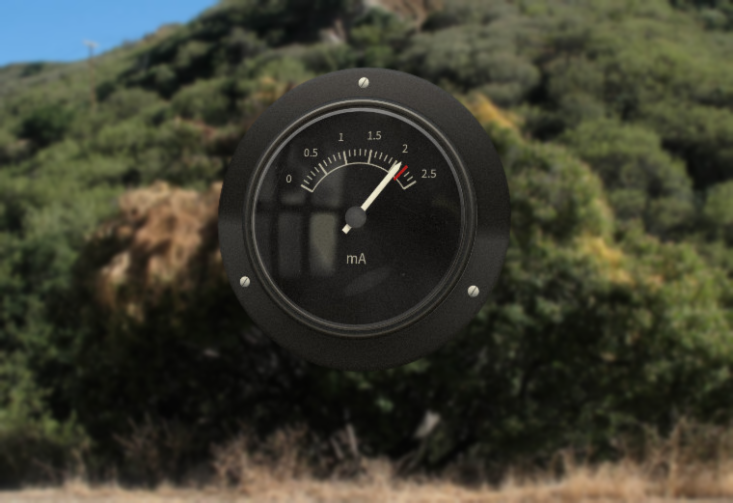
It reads 2.1 mA
